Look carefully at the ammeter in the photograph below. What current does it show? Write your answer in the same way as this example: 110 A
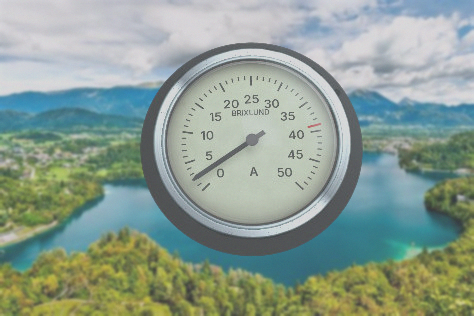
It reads 2 A
